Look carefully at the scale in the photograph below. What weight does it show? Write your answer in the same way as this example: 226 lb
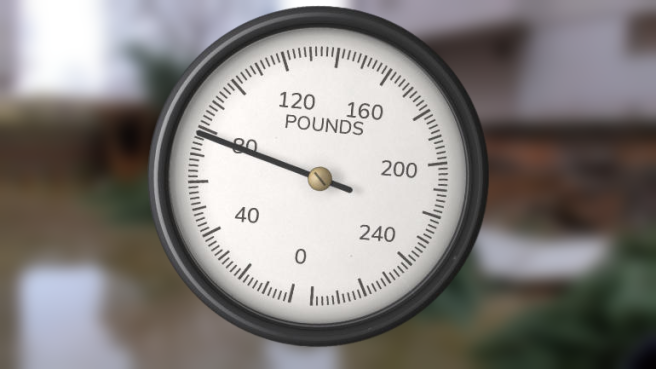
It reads 78 lb
